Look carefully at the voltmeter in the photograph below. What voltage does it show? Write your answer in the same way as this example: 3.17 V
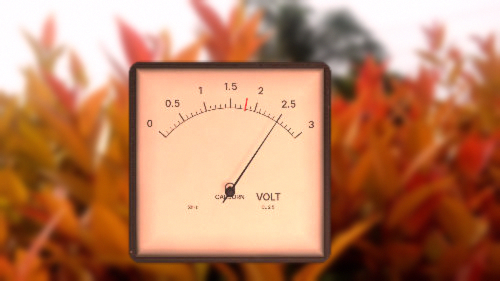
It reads 2.5 V
